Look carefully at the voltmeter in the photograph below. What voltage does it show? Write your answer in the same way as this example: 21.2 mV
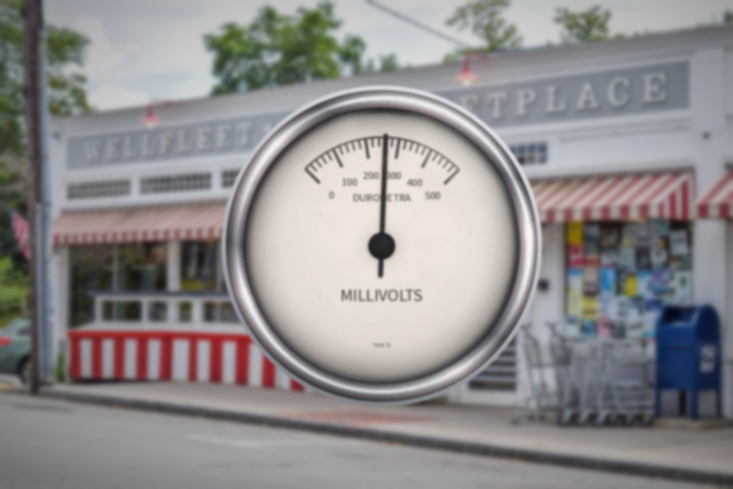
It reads 260 mV
